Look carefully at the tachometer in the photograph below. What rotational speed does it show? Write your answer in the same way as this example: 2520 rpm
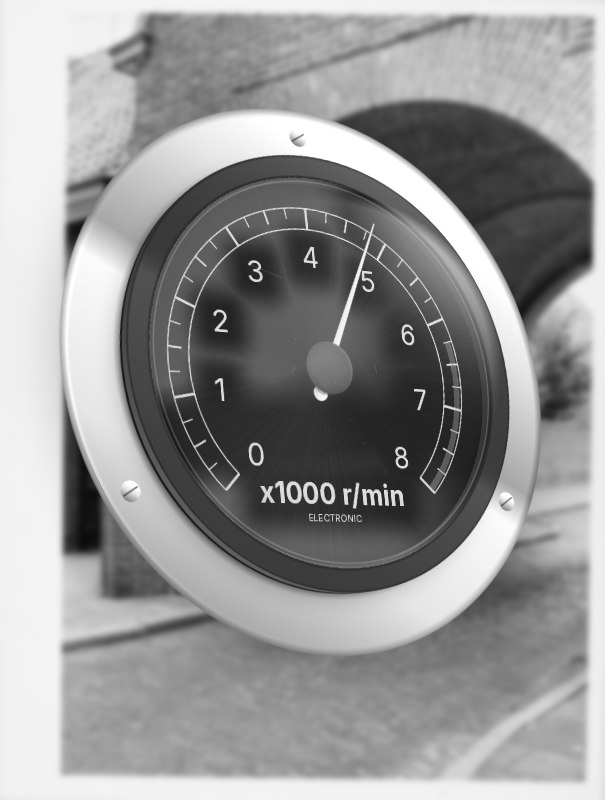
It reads 4750 rpm
